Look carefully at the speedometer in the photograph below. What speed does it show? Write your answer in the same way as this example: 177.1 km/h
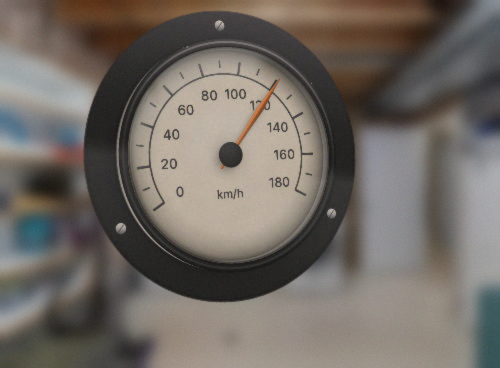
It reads 120 km/h
